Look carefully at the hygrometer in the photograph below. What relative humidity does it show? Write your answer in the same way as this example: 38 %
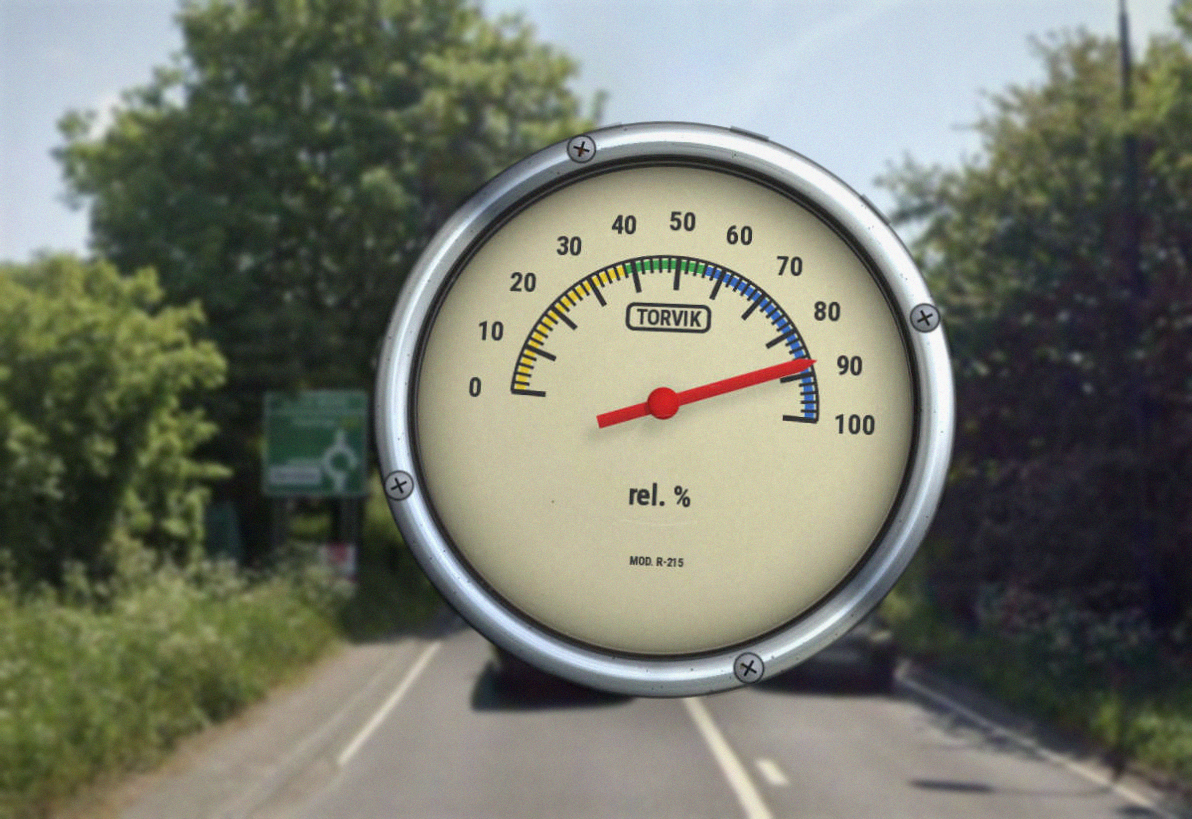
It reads 88 %
